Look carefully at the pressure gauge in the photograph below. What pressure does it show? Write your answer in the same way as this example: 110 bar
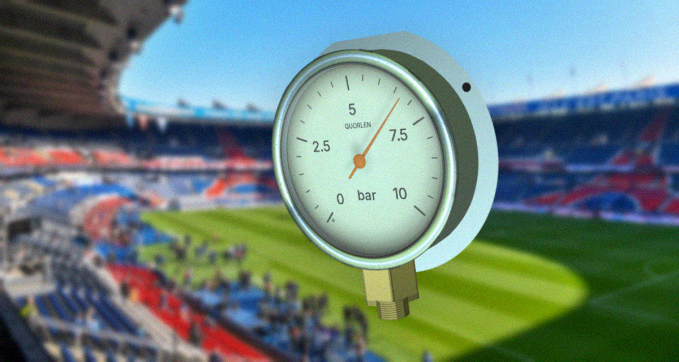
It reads 6.75 bar
